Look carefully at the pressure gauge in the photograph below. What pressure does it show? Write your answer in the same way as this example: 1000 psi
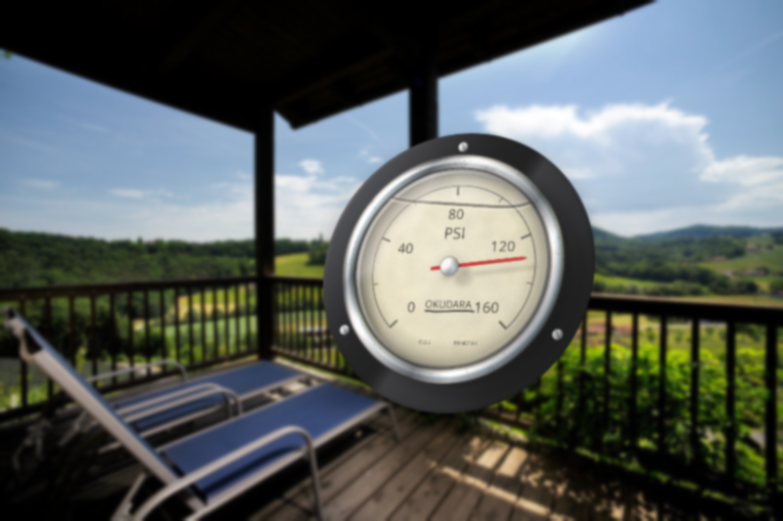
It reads 130 psi
